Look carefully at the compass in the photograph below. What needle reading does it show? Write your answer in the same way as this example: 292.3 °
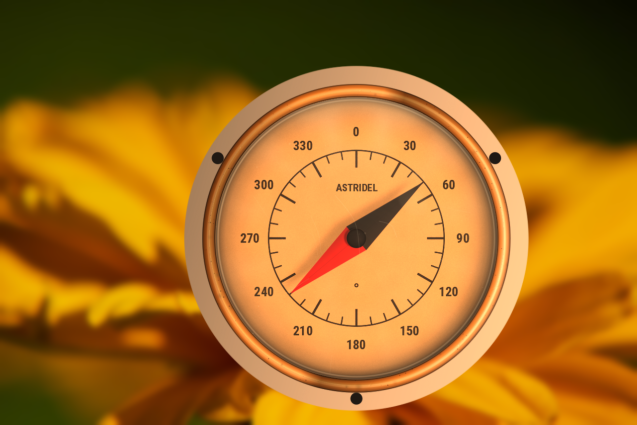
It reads 230 °
